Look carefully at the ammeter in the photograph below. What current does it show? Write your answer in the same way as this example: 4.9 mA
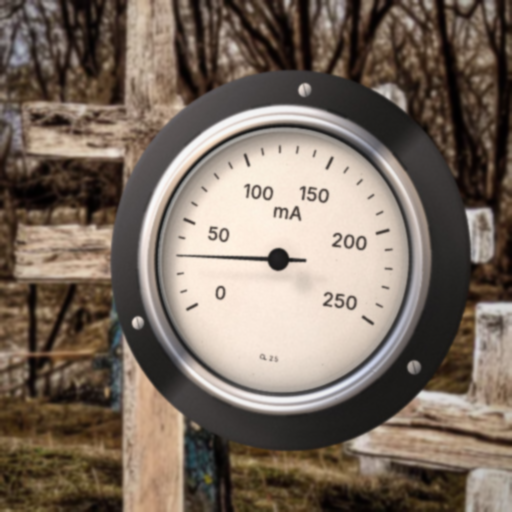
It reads 30 mA
